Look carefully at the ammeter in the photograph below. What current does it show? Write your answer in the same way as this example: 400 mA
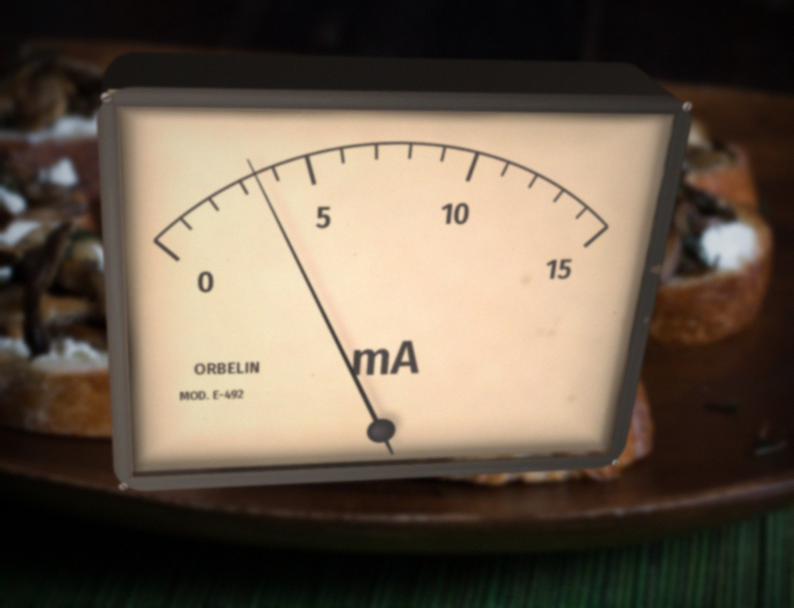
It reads 3.5 mA
